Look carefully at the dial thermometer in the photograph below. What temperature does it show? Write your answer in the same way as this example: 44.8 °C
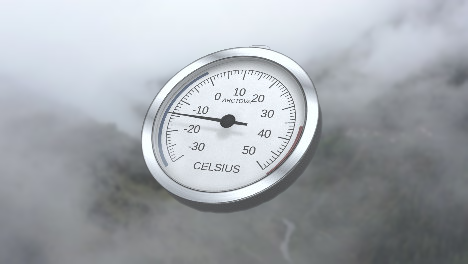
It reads -15 °C
